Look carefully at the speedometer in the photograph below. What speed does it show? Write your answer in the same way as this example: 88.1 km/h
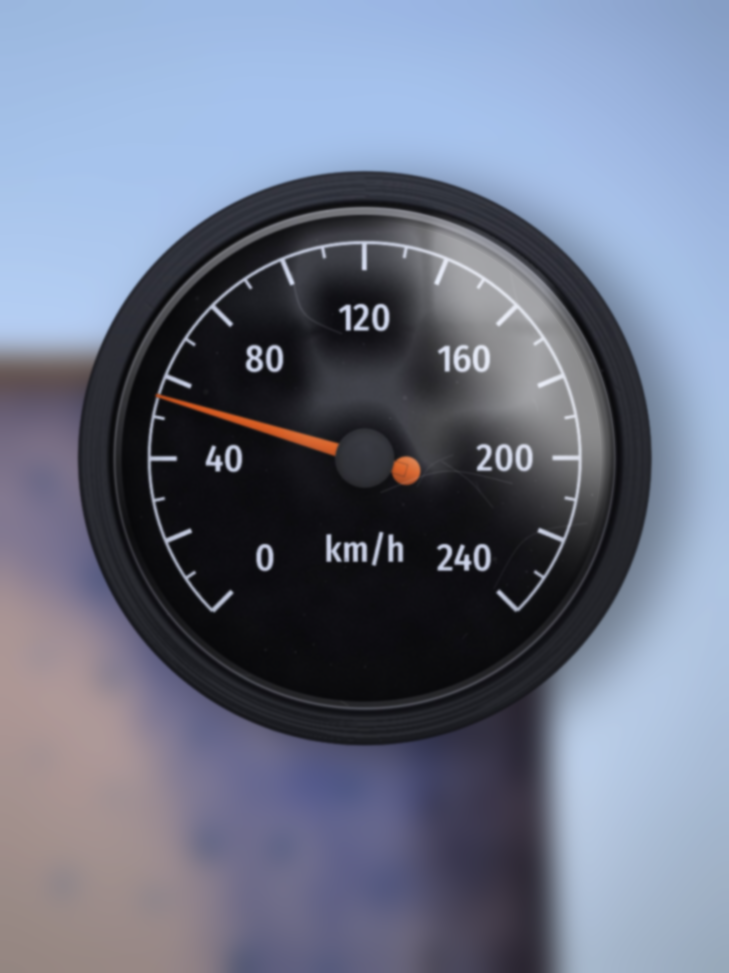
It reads 55 km/h
